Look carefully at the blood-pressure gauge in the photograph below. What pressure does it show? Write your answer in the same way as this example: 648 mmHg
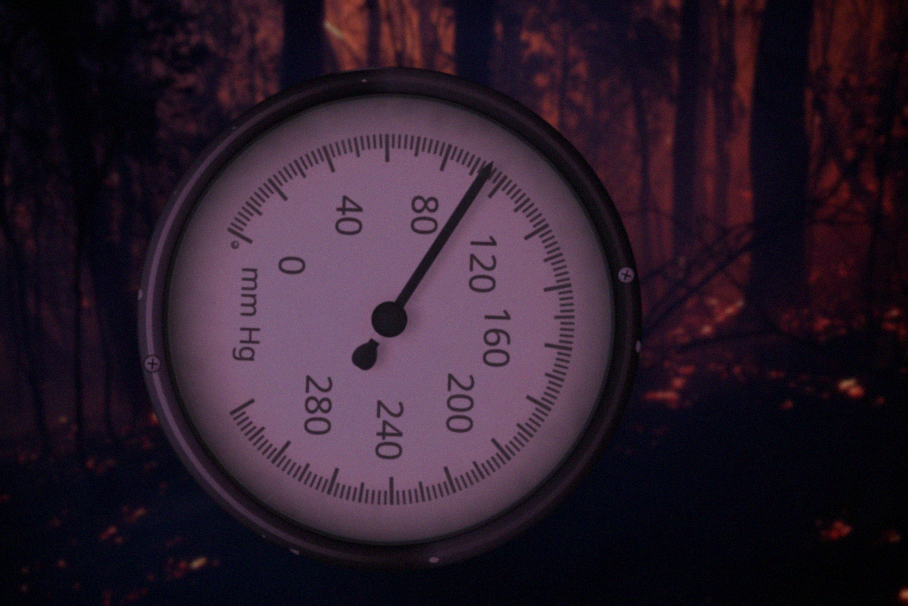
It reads 94 mmHg
